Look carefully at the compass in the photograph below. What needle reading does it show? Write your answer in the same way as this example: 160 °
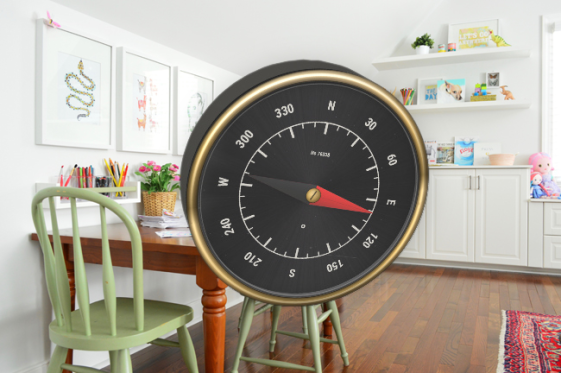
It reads 100 °
